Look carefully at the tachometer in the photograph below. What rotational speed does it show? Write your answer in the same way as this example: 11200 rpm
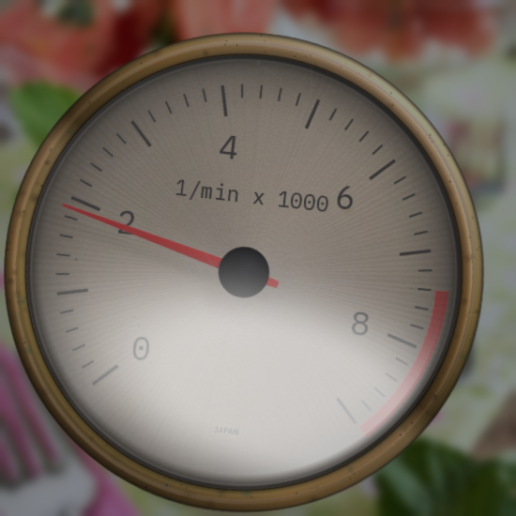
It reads 1900 rpm
